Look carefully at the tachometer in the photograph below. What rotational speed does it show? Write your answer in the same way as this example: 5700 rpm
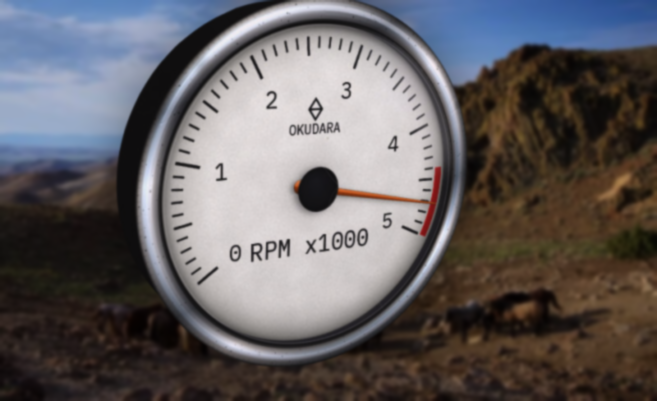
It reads 4700 rpm
